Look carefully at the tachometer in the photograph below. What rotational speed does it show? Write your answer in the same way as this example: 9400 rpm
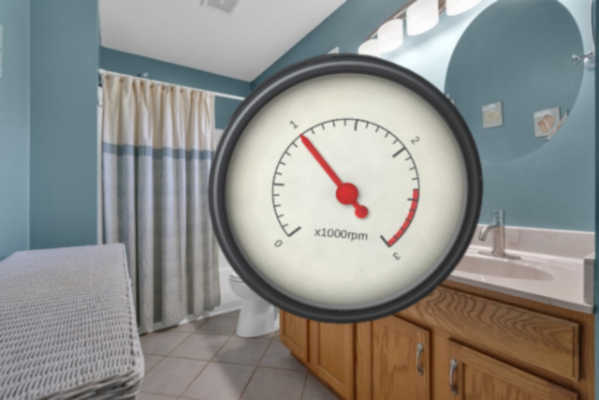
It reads 1000 rpm
